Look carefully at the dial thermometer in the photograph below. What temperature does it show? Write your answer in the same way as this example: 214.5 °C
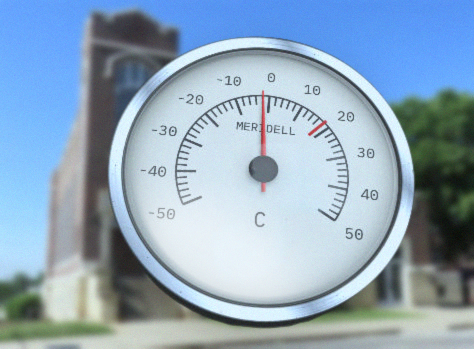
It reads -2 °C
